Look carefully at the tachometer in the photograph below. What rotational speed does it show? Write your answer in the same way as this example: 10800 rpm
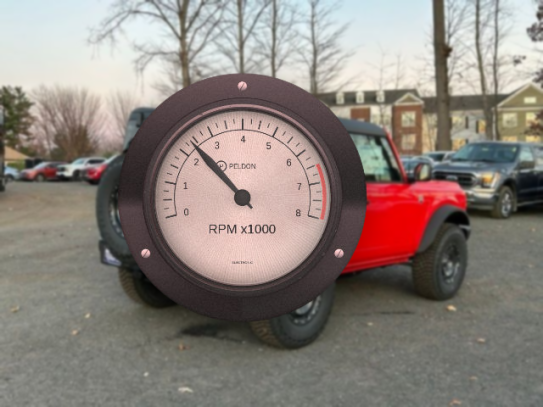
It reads 2375 rpm
